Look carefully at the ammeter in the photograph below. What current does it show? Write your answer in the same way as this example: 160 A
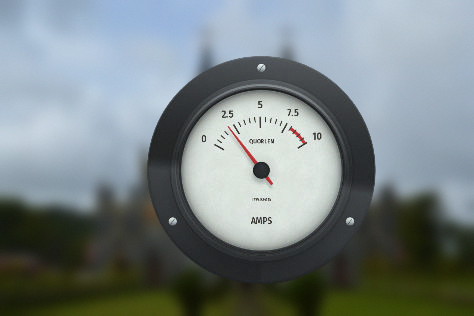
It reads 2 A
